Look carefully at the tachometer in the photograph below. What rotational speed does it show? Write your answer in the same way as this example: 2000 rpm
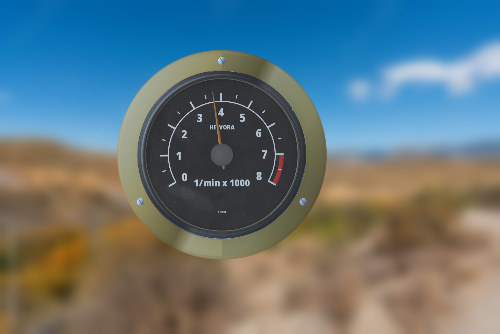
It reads 3750 rpm
